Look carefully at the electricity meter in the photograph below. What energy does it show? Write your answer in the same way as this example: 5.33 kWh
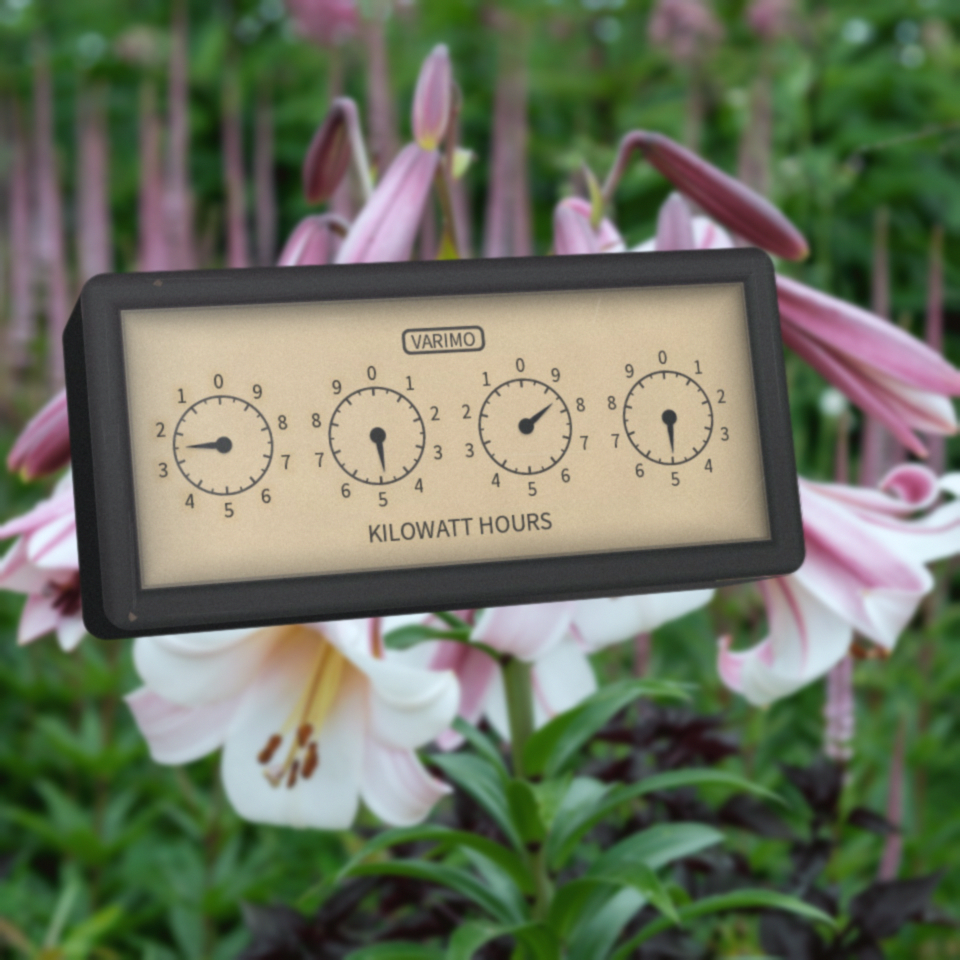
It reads 2485 kWh
